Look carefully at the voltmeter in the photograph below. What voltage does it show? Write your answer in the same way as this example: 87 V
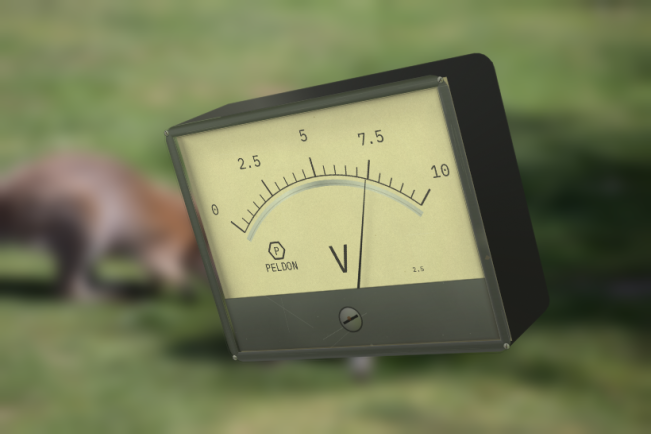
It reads 7.5 V
